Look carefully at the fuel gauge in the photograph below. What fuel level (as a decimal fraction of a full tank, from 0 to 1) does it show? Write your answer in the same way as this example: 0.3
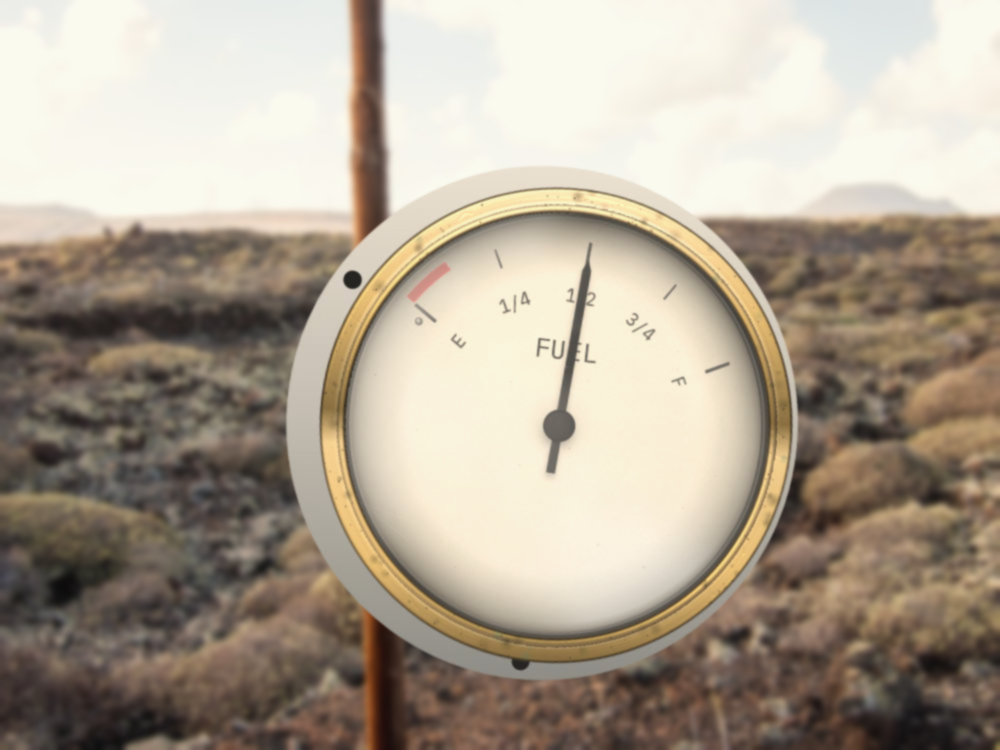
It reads 0.5
